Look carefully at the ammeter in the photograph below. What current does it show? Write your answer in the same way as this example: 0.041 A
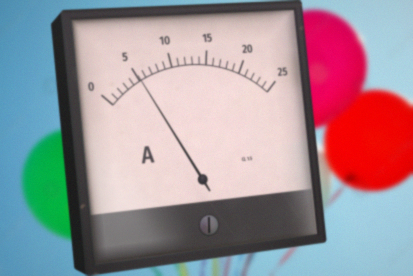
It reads 5 A
